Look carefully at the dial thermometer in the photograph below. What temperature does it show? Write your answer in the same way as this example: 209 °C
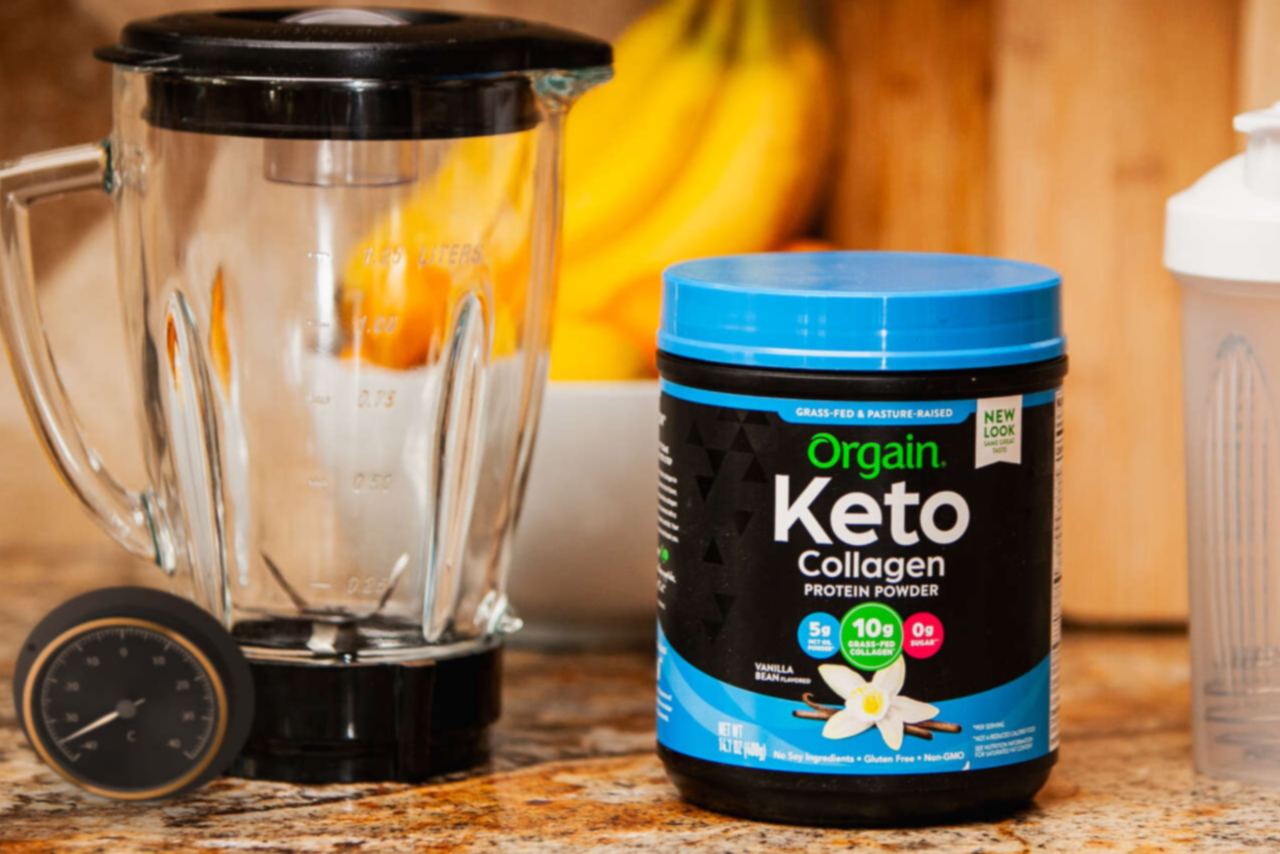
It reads -35 °C
